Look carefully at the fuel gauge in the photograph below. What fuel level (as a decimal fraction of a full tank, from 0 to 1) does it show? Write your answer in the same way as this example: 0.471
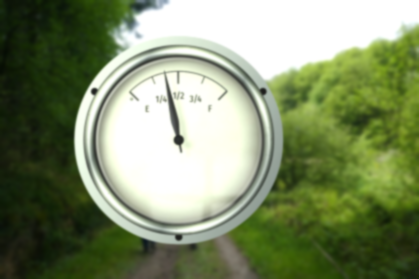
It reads 0.375
